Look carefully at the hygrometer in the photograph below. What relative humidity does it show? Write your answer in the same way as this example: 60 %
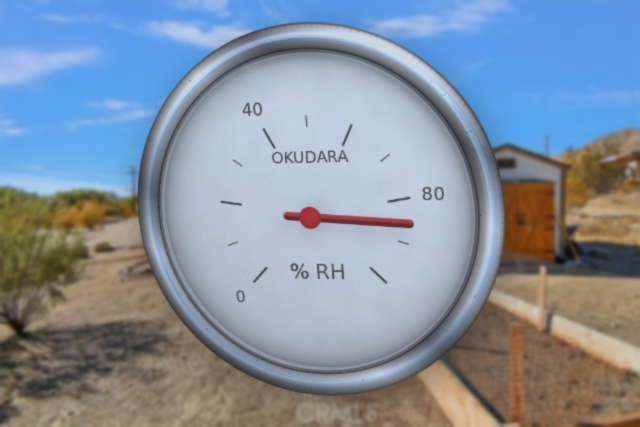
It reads 85 %
